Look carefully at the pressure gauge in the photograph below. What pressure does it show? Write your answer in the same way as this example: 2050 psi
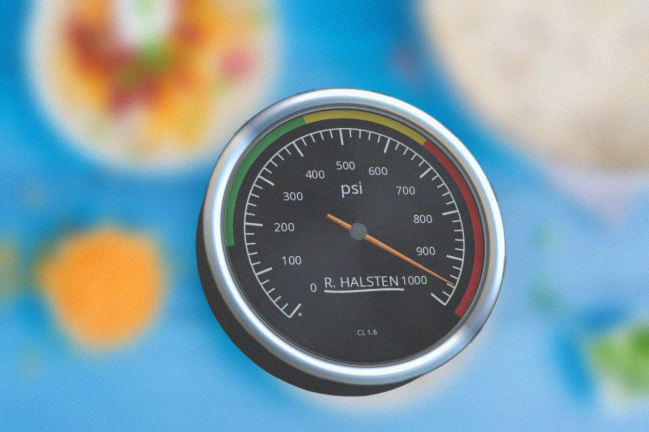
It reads 960 psi
